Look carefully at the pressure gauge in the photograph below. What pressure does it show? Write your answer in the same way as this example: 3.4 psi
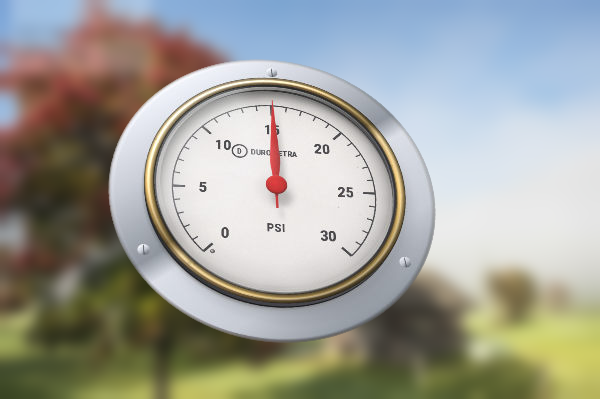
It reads 15 psi
